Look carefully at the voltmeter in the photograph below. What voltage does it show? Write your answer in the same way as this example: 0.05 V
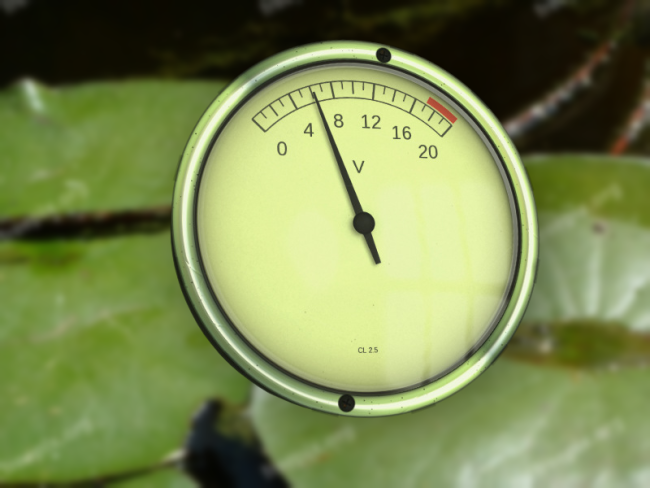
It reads 6 V
